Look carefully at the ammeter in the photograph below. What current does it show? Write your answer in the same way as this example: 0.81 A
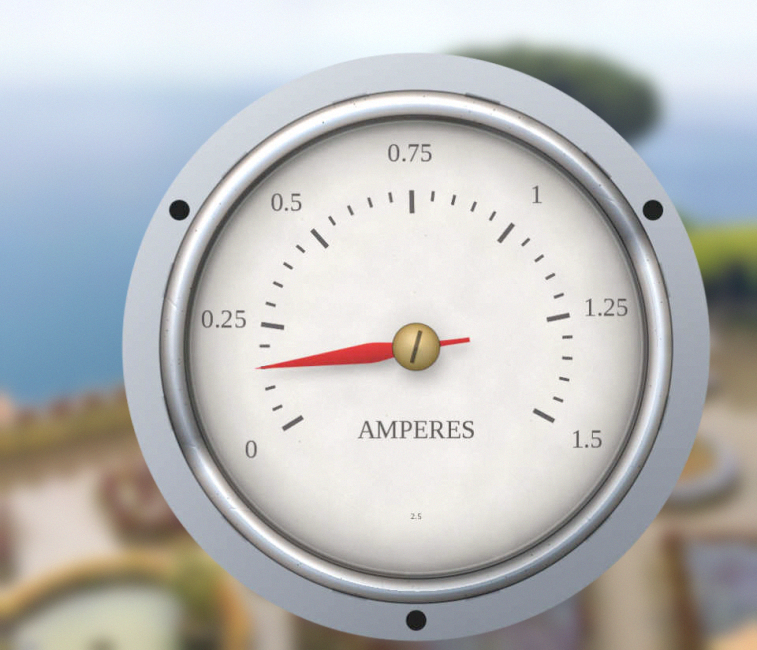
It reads 0.15 A
